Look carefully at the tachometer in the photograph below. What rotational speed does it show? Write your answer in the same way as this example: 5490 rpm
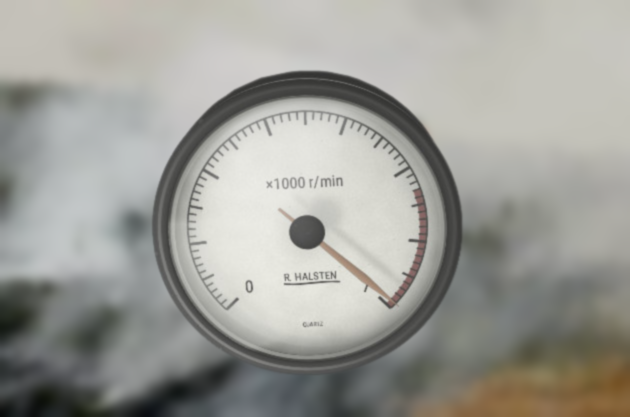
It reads 6900 rpm
